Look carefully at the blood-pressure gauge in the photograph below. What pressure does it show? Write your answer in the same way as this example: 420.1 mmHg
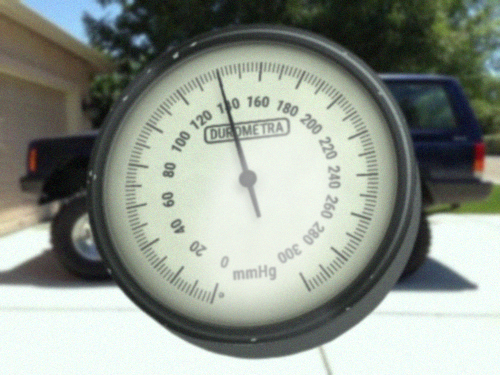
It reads 140 mmHg
